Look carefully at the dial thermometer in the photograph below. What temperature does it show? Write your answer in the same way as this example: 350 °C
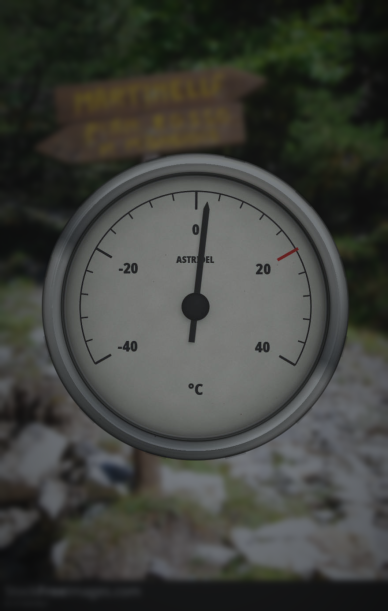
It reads 2 °C
